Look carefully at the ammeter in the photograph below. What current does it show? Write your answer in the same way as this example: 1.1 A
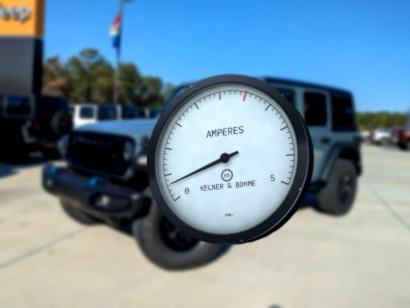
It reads 0.3 A
